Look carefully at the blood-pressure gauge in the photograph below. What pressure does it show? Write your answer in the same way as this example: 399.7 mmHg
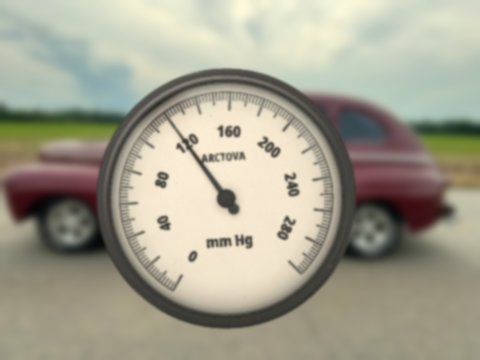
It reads 120 mmHg
